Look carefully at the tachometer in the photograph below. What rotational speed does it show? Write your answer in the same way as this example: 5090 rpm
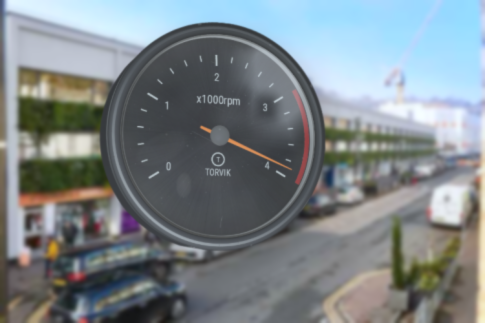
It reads 3900 rpm
